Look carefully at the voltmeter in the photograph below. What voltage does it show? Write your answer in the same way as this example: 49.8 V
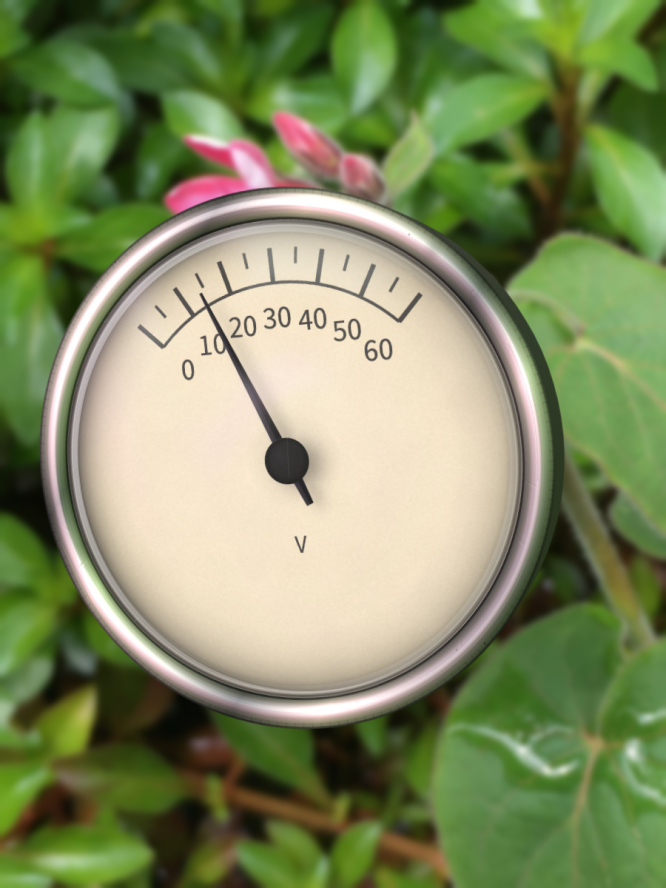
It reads 15 V
